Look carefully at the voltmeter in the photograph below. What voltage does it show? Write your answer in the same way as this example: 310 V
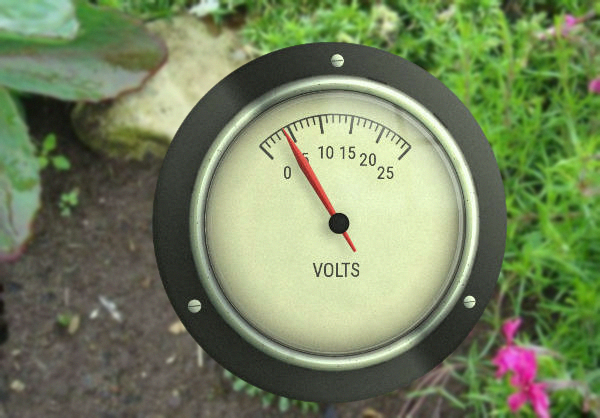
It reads 4 V
